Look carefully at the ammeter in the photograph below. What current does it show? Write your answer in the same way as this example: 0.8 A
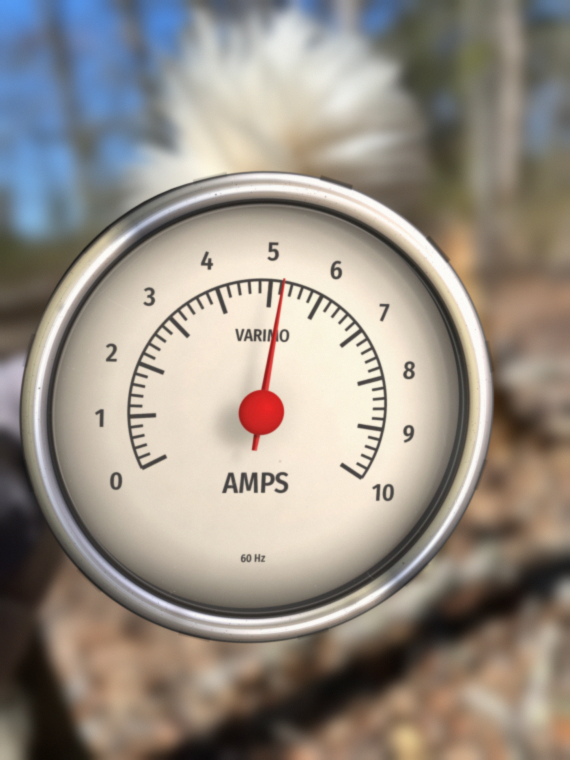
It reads 5.2 A
